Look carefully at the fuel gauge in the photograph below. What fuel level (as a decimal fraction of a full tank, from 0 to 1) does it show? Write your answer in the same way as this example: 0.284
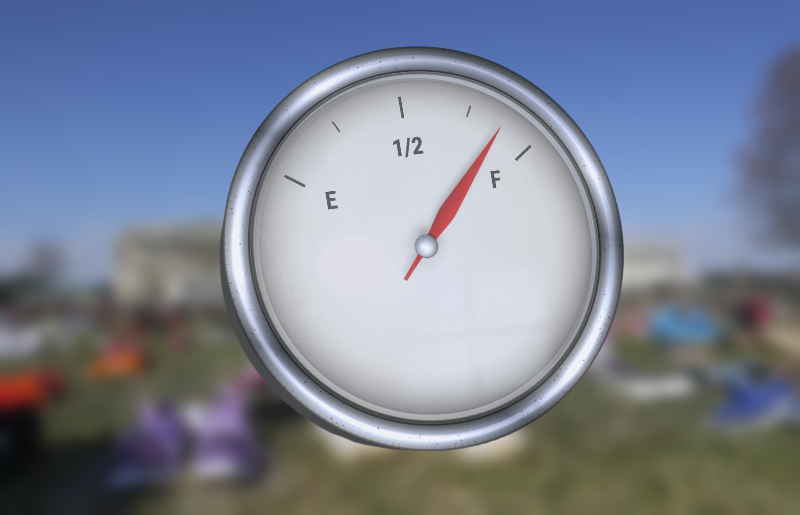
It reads 0.875
